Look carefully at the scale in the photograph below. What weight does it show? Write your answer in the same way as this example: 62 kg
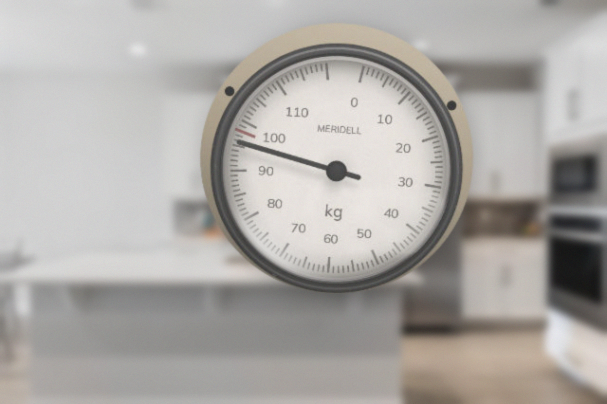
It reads 96 kg
